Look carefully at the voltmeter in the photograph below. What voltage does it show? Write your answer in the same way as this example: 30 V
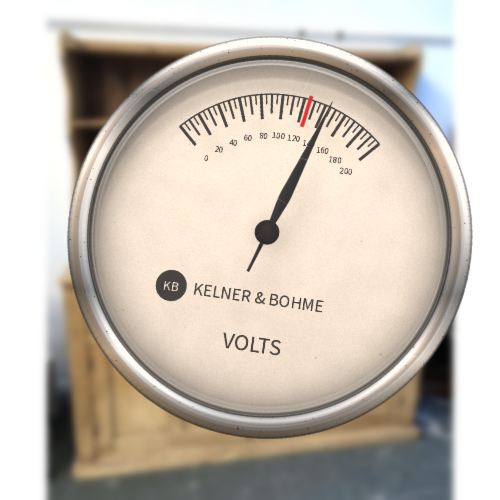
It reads 145 V
